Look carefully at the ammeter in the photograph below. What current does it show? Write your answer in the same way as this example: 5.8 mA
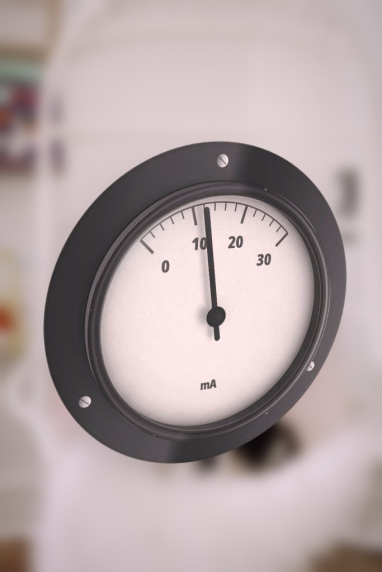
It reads 12 mA
